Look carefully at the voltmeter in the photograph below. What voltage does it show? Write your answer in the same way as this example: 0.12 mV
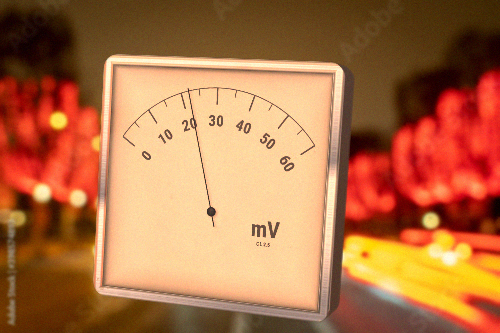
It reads 22.5 mV
